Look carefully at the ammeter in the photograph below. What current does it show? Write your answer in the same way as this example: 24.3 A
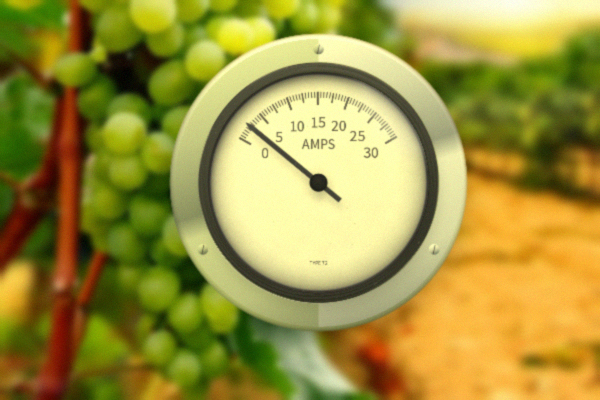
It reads 2.5 A
